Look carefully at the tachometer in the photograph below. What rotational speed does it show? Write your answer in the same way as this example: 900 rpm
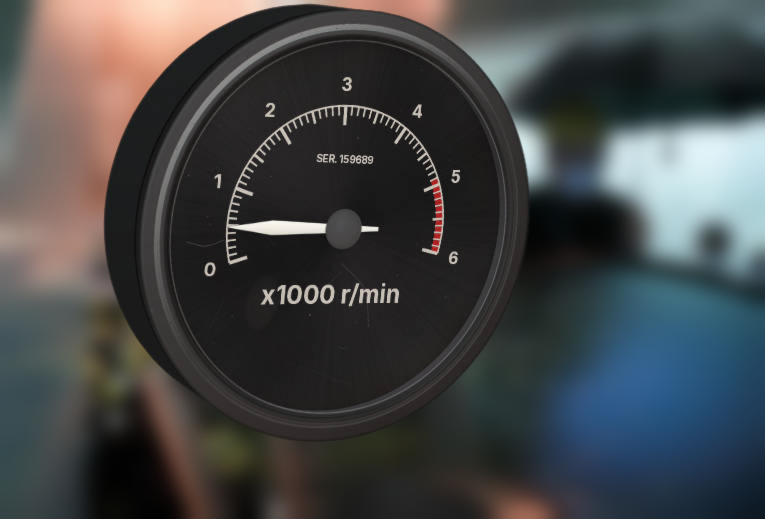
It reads 500 rpm
